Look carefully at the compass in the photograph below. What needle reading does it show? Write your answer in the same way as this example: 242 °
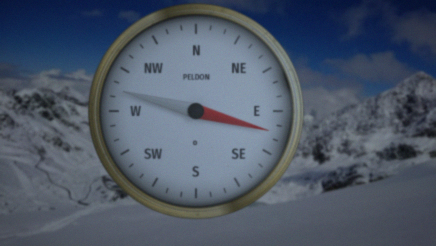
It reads 105 °
